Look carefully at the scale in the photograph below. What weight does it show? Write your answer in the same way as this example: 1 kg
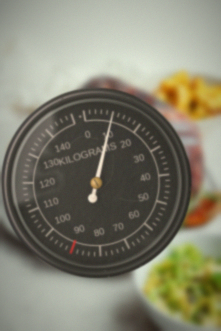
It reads 10 kg
